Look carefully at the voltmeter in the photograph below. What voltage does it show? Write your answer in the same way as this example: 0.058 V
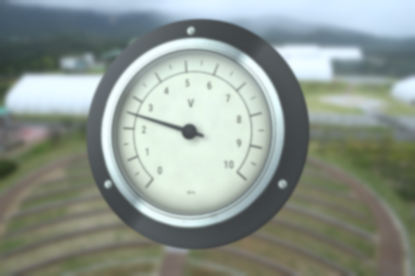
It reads 2.5 V
